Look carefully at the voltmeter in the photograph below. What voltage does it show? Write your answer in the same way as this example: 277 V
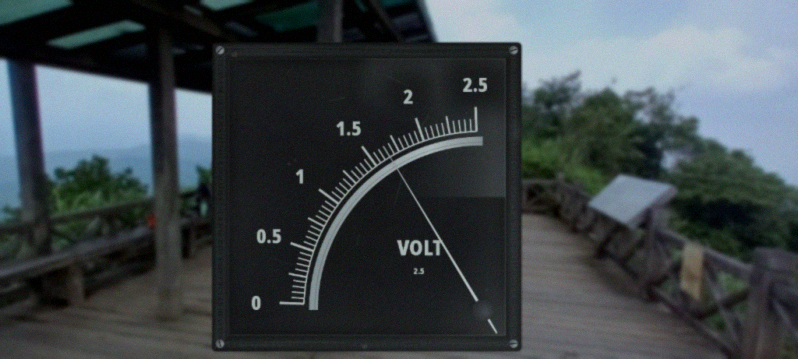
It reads 1.65 V
